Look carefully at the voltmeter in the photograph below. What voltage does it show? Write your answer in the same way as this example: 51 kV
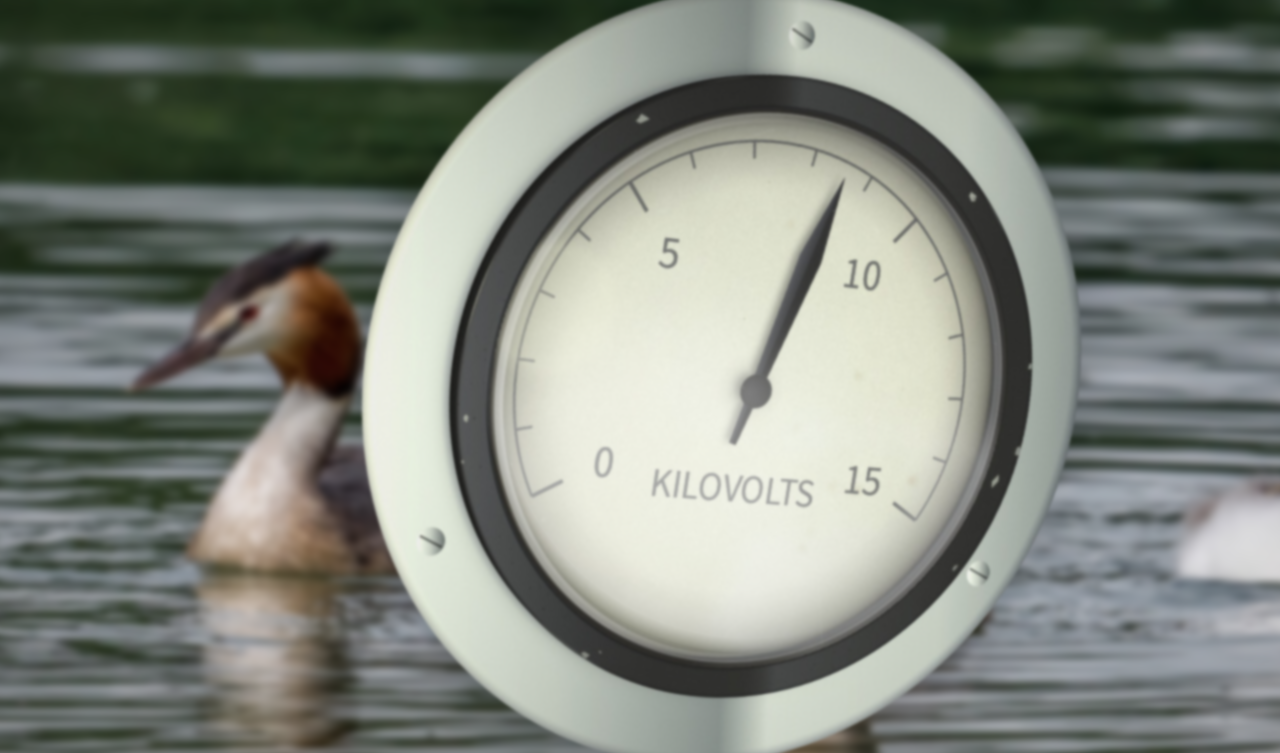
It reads 8.5 kV
